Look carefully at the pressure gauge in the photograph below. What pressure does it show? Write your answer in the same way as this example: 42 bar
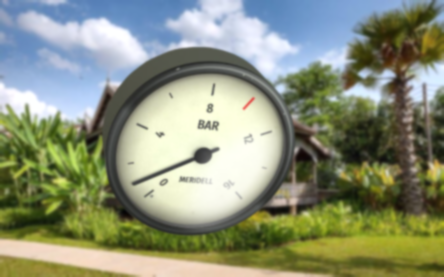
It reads 1 bar
